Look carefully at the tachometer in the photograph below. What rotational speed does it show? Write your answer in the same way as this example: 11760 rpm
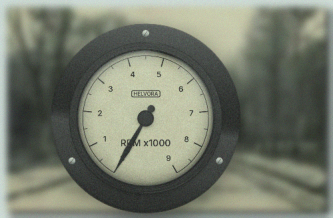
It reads 0 rpm
